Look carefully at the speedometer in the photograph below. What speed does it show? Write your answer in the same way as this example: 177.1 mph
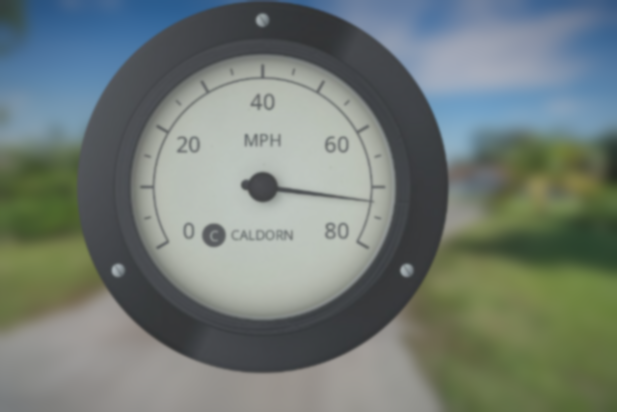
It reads 72.5 mph
